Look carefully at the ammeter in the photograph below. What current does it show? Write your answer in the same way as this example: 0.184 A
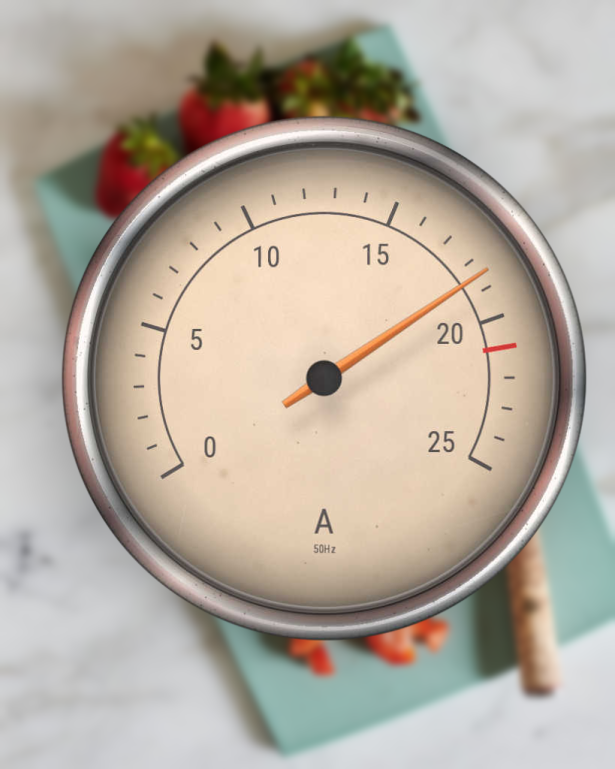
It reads 18.5 A
